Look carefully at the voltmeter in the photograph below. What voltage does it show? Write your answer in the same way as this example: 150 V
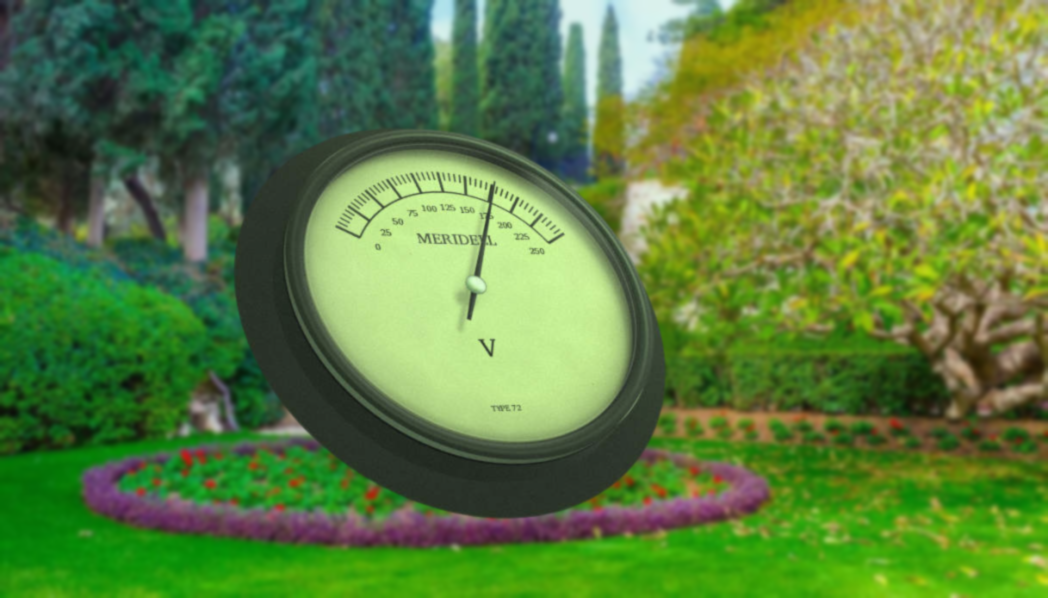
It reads 175 V
